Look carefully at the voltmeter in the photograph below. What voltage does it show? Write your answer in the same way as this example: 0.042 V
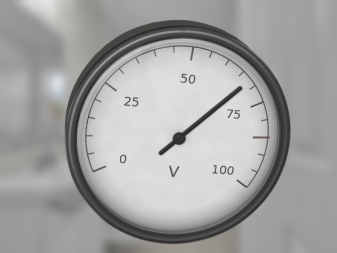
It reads 67.5 V
